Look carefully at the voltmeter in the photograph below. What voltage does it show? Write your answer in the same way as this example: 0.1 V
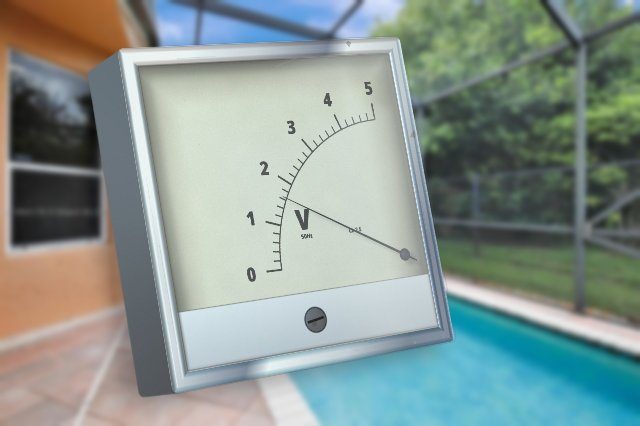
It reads 1.6 V
